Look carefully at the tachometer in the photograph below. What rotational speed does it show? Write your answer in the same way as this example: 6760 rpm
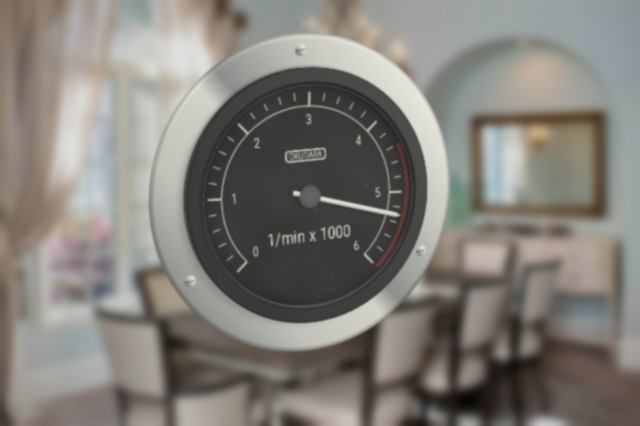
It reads 5300 rpm
